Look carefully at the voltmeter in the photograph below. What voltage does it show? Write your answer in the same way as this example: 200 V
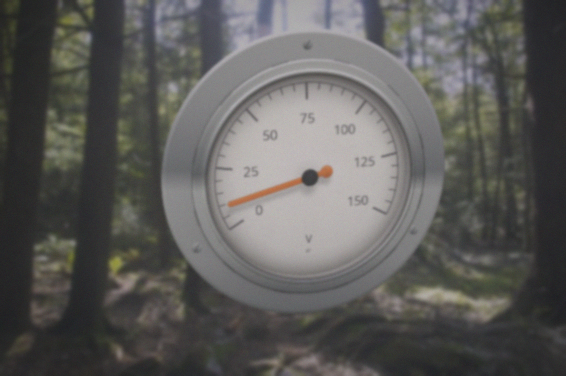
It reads 10 V
